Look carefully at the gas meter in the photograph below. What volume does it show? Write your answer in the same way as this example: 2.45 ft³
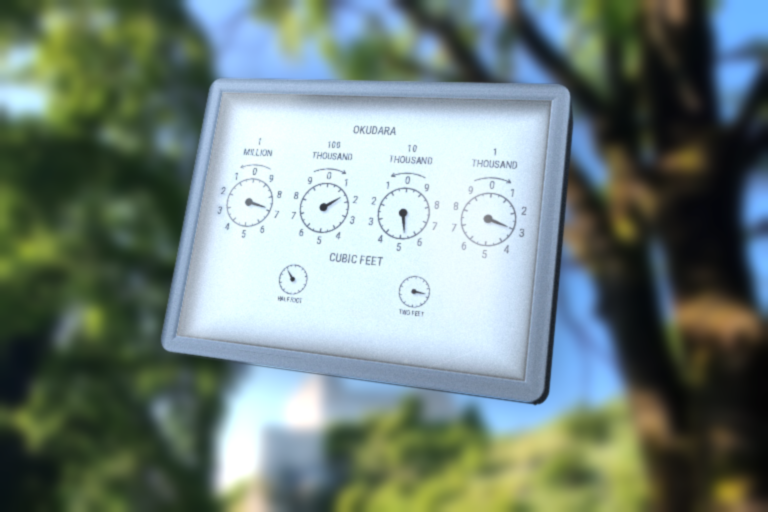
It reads 715300 ft³
